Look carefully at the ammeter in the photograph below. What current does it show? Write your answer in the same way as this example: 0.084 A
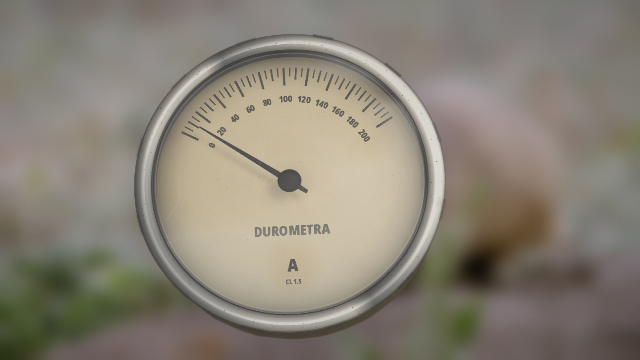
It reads 10 A
